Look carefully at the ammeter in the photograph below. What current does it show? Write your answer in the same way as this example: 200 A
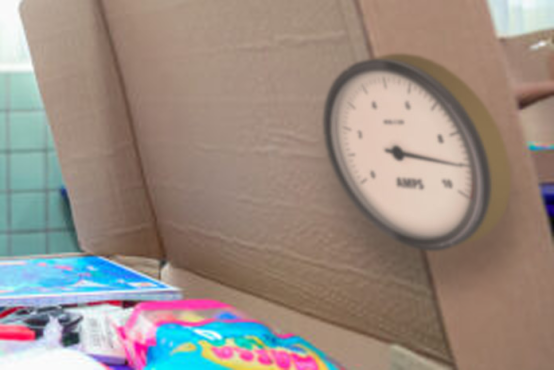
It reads 9 A
